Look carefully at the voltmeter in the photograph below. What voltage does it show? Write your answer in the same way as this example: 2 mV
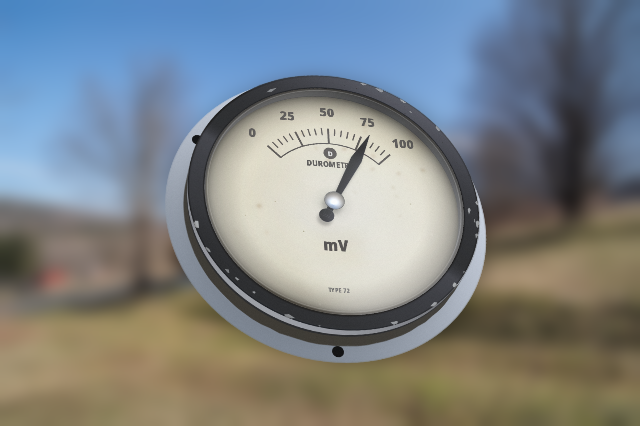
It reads 80 mV
